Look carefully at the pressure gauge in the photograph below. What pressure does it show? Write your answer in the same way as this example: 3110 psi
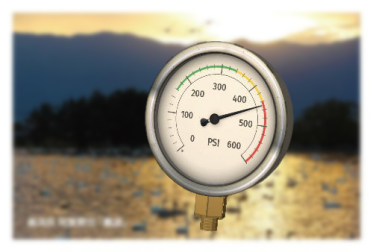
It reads 450 psi
